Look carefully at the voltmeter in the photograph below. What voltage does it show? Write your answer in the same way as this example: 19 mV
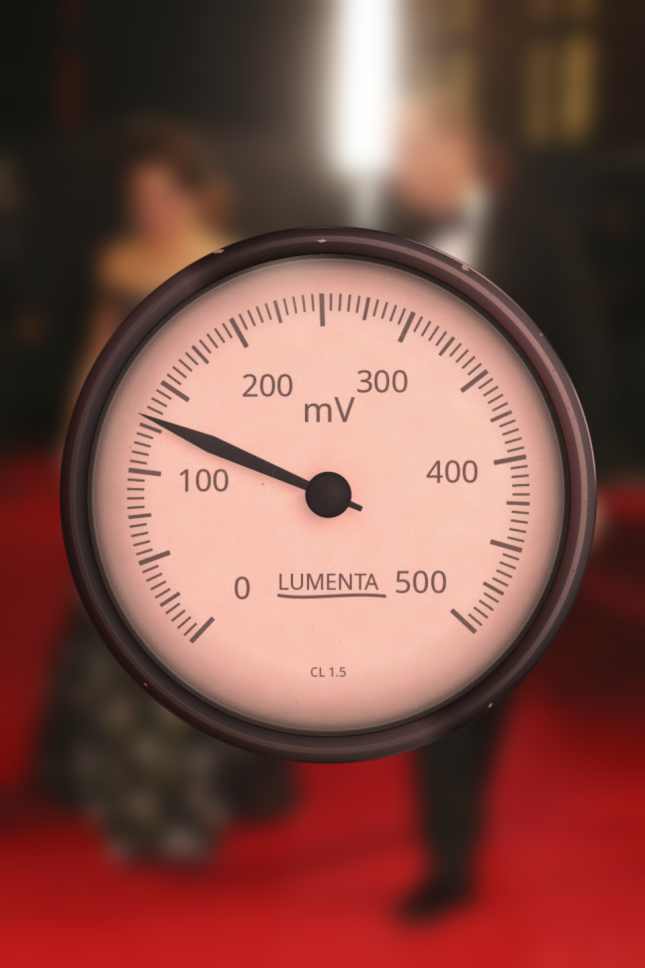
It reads 130 mV
